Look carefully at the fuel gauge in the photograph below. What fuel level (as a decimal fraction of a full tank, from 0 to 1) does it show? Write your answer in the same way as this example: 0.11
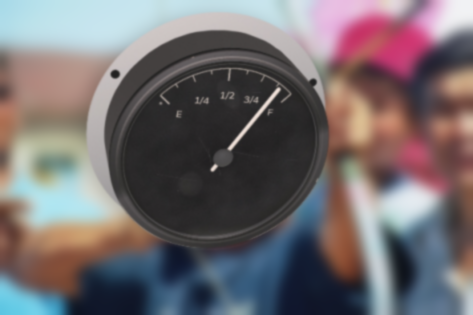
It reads 0.875
